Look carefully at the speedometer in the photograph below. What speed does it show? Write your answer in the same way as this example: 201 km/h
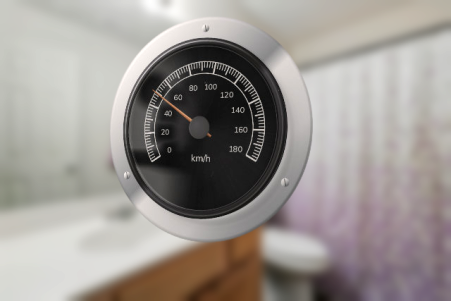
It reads 50 km/h
